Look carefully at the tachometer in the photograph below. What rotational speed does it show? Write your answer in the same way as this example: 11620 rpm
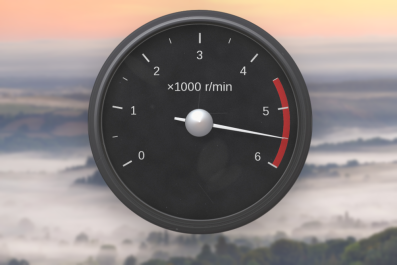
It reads 5500 rpm
